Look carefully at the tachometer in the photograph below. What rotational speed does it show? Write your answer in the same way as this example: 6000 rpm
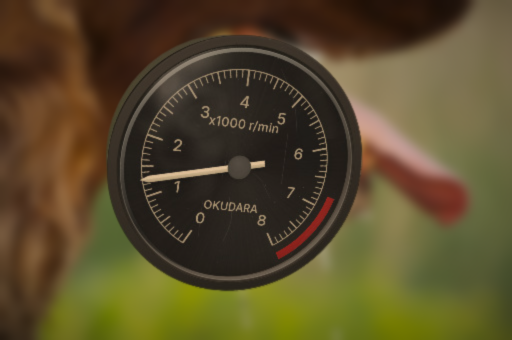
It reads 1300 rpm
